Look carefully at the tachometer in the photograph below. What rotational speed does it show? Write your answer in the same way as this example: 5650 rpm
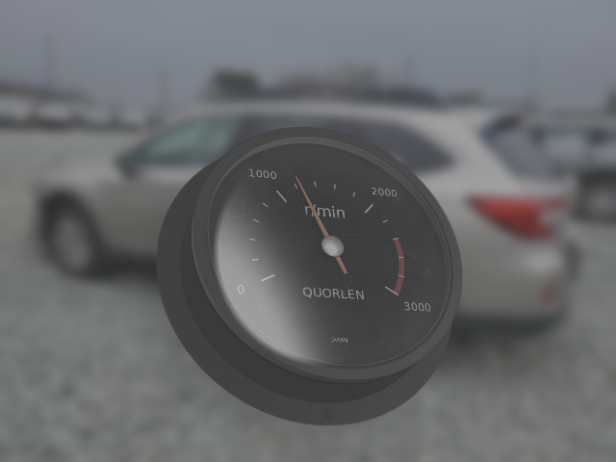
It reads 1200 rpm
